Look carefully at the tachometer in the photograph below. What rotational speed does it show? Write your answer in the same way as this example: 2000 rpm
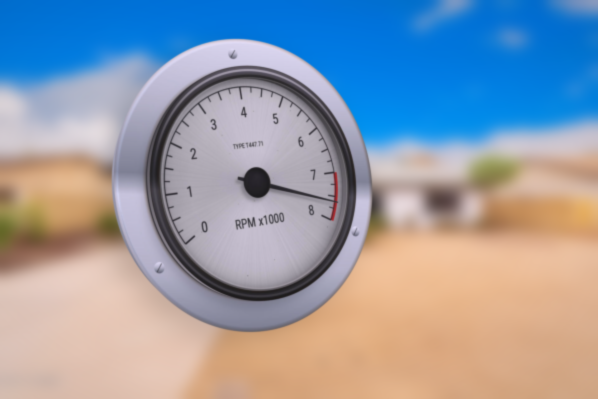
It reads 7625 rpm
